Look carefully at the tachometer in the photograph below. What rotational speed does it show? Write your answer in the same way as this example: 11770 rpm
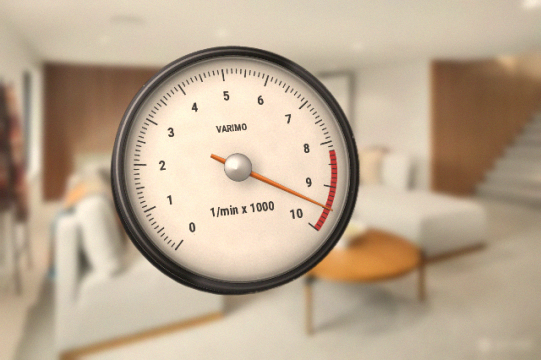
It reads 9500 rpm
